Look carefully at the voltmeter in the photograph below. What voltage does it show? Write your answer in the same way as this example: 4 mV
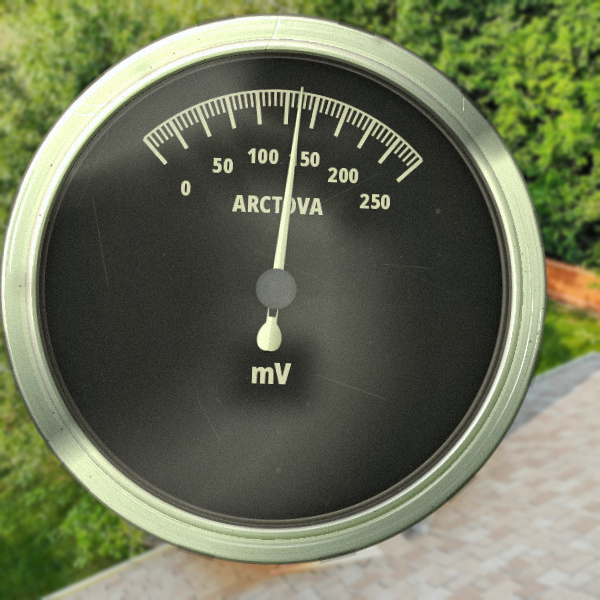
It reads 135 mV
